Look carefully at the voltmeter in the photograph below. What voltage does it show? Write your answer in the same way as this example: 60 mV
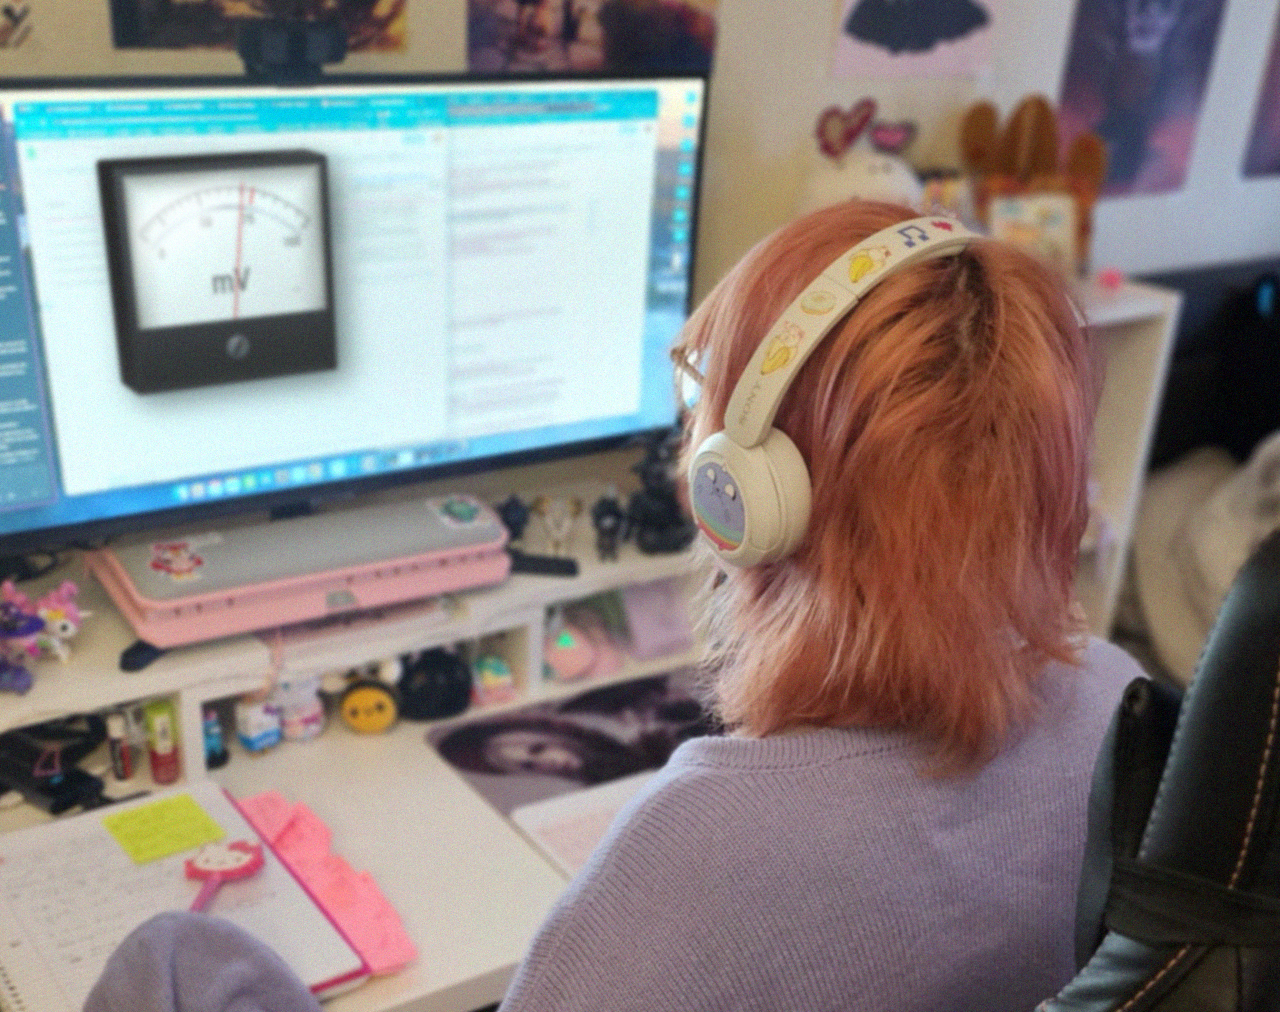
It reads 70 mV
